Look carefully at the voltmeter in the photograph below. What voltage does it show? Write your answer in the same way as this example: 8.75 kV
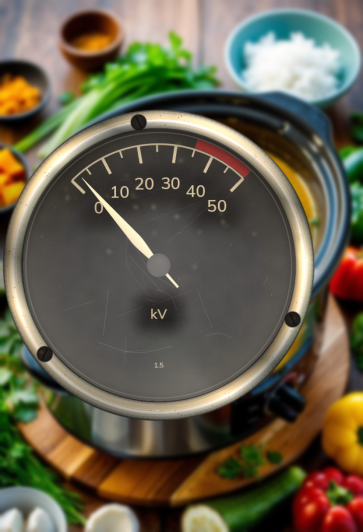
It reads 2.5 kV
